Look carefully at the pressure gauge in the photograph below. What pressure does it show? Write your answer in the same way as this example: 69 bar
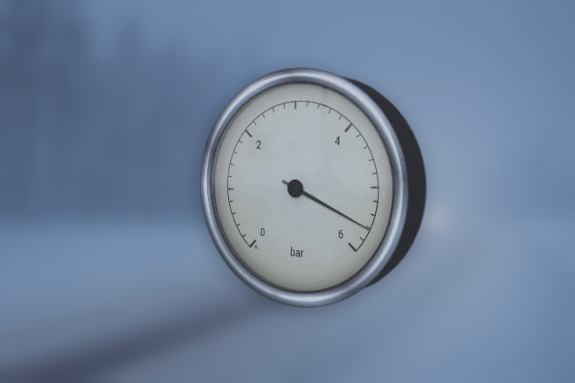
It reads 5.6 bar
